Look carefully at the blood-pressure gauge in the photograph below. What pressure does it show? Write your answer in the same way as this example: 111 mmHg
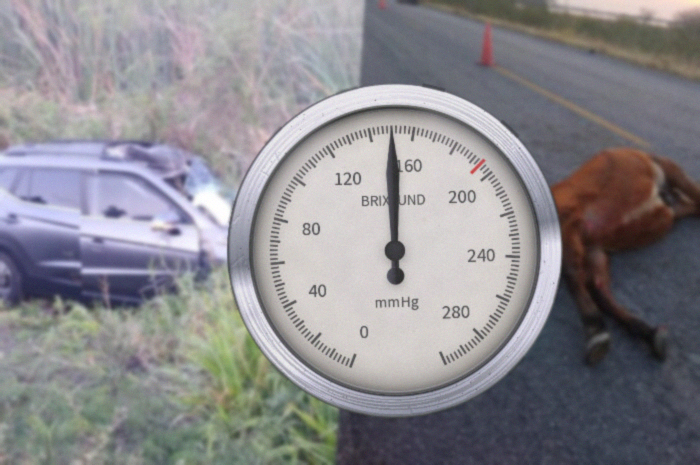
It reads 150 mmHg
